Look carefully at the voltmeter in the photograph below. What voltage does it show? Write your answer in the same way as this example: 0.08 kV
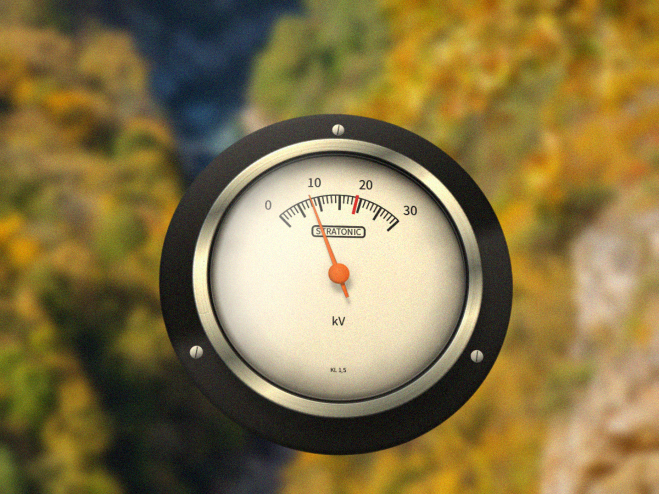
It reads 8 kV
